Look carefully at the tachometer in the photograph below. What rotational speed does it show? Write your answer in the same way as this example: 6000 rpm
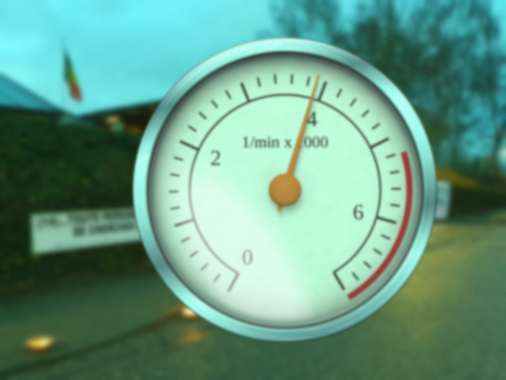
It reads 3900 rpm
